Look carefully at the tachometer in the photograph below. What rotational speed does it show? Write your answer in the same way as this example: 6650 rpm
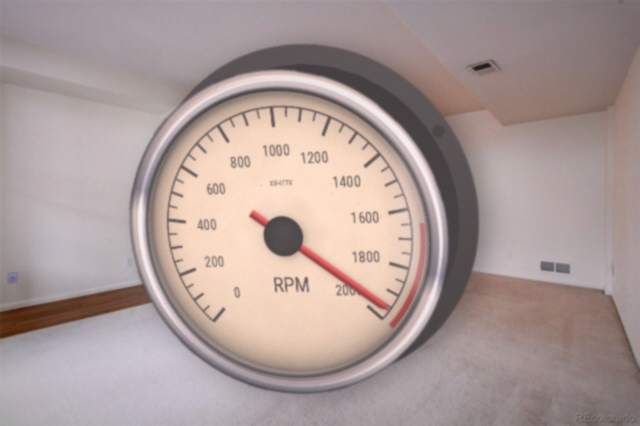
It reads 1950 rpm
